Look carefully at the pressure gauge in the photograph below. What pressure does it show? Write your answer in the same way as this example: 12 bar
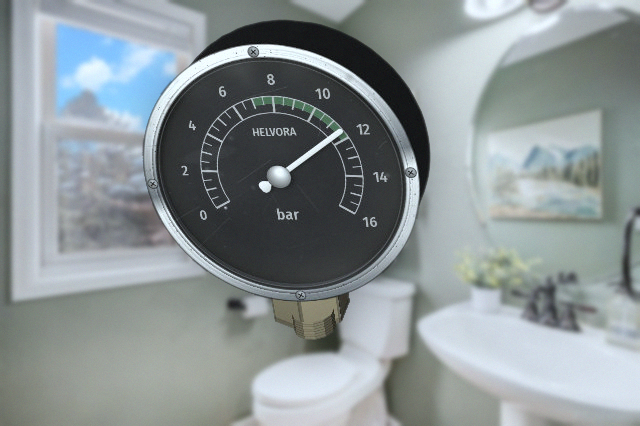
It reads 11.5 bar
